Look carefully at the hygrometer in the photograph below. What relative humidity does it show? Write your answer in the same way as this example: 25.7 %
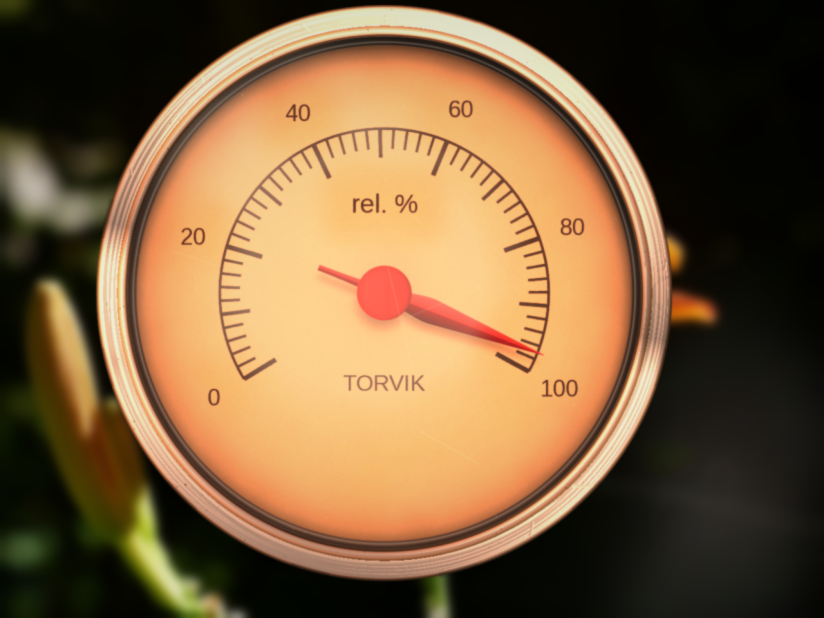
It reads 97 %
